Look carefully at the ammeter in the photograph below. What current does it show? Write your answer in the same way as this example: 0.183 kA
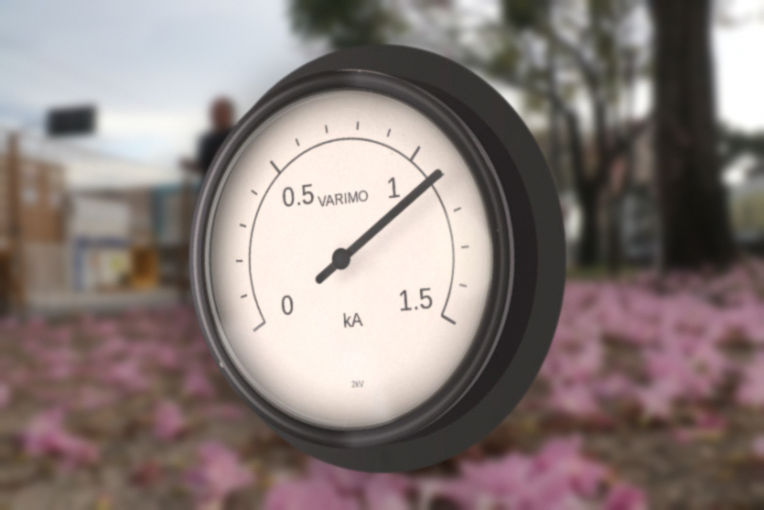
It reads 1.1 kA
